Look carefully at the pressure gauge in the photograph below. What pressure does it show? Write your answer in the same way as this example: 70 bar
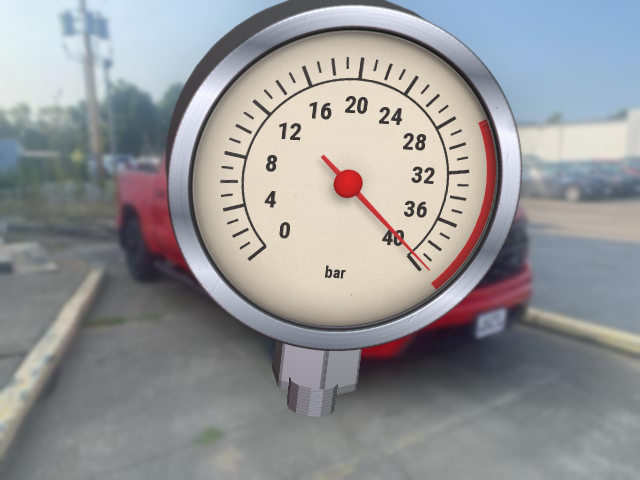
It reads 39.5 bar
